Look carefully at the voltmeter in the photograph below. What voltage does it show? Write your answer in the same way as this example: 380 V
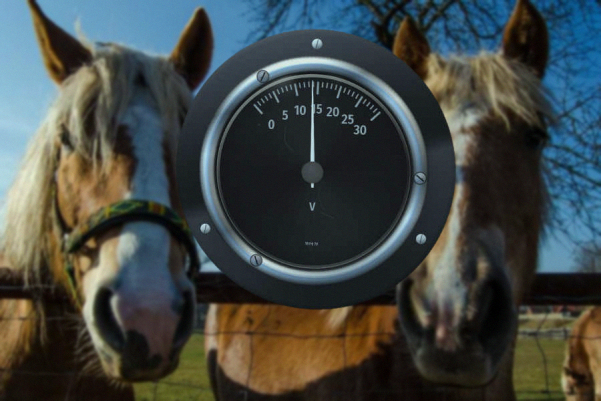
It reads 14 V
